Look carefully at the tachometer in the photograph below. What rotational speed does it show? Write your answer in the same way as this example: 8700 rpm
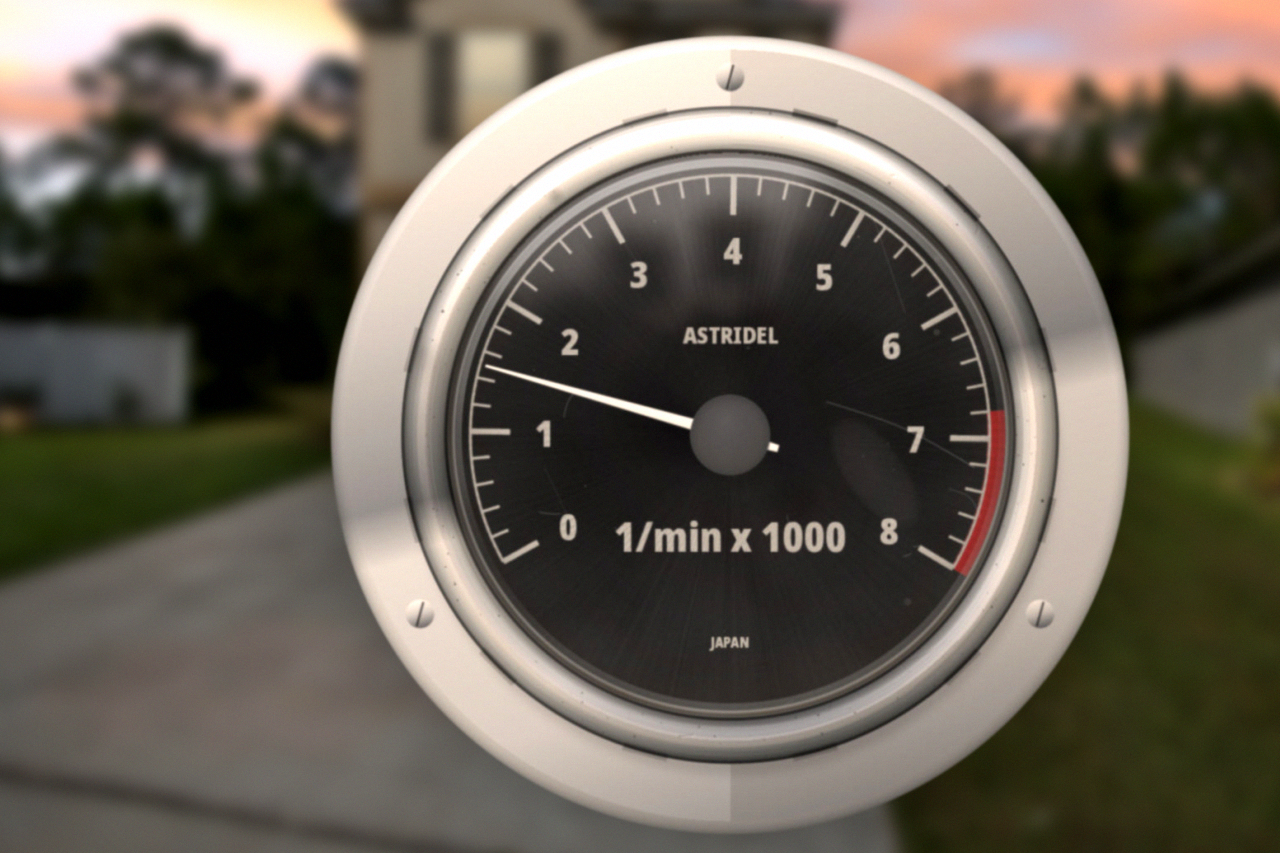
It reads 1500 rpm
